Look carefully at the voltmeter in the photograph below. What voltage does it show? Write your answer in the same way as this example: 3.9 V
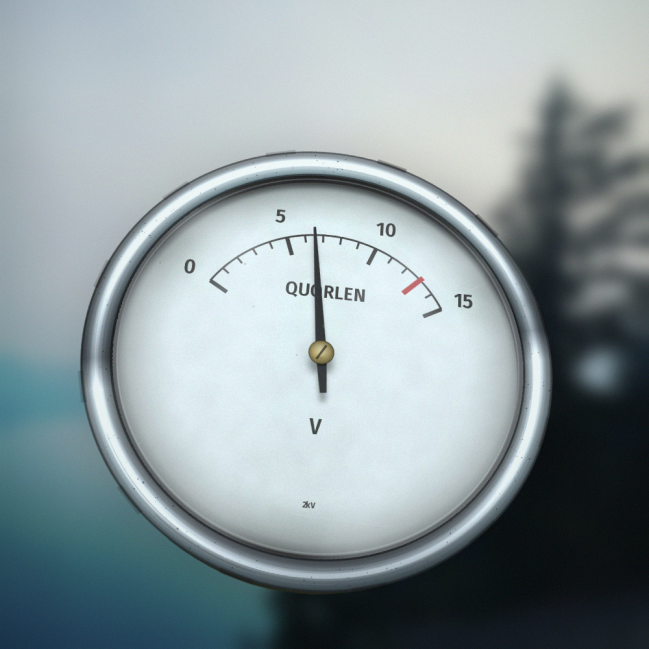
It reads 6.5 V
